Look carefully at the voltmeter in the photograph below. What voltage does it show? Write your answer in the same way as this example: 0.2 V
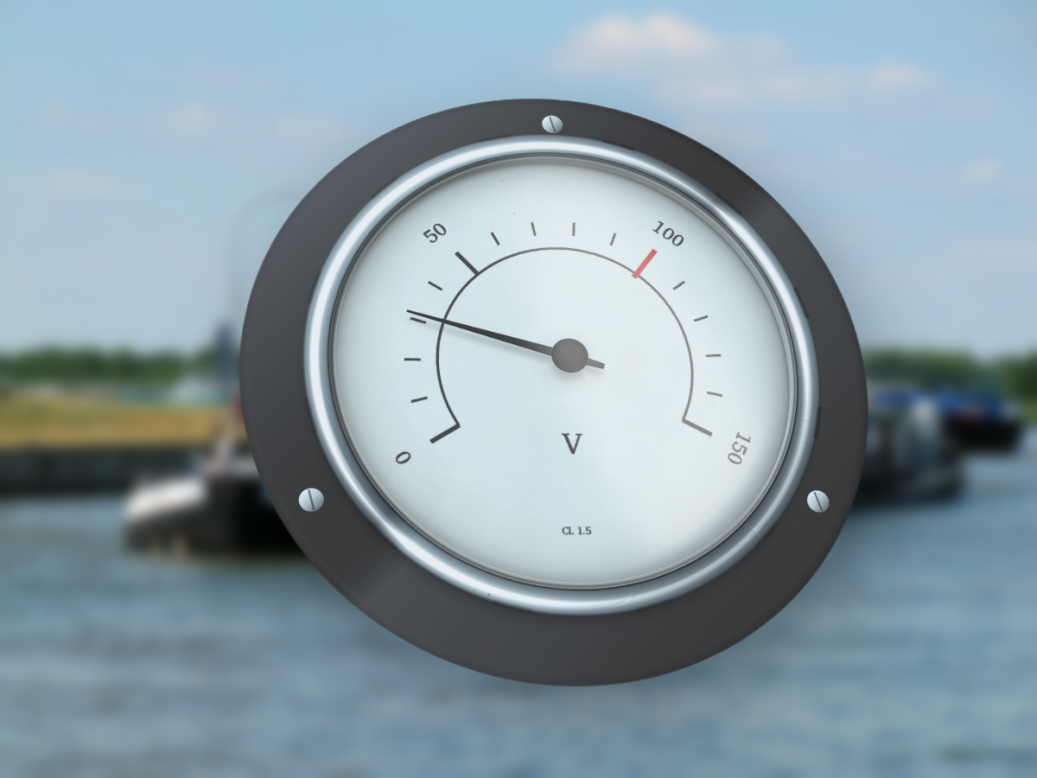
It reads 30 V
